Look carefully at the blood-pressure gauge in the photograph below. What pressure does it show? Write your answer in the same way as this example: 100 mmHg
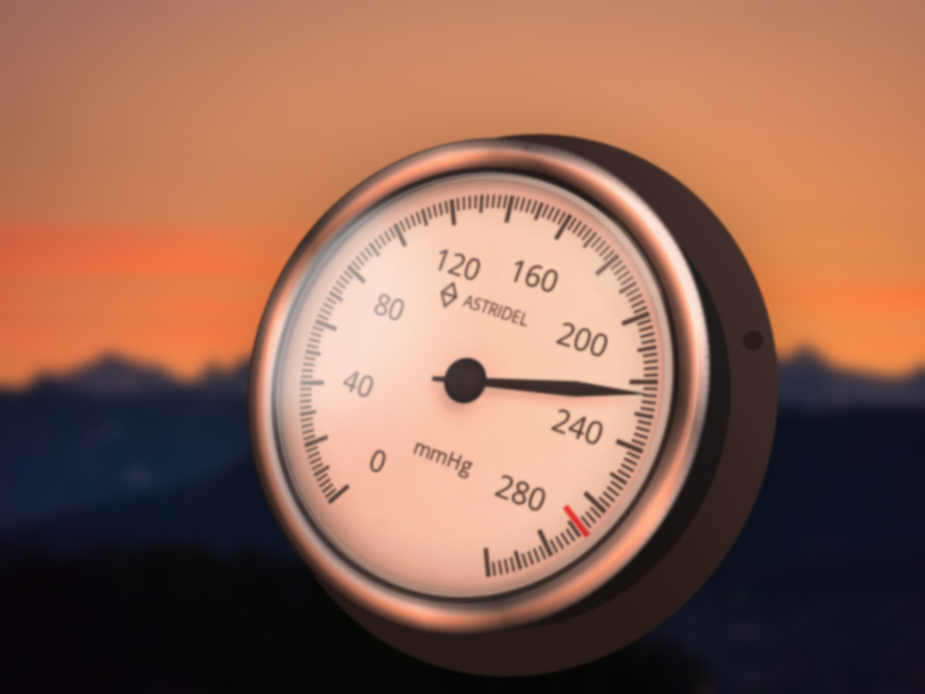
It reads 224 mmHg
